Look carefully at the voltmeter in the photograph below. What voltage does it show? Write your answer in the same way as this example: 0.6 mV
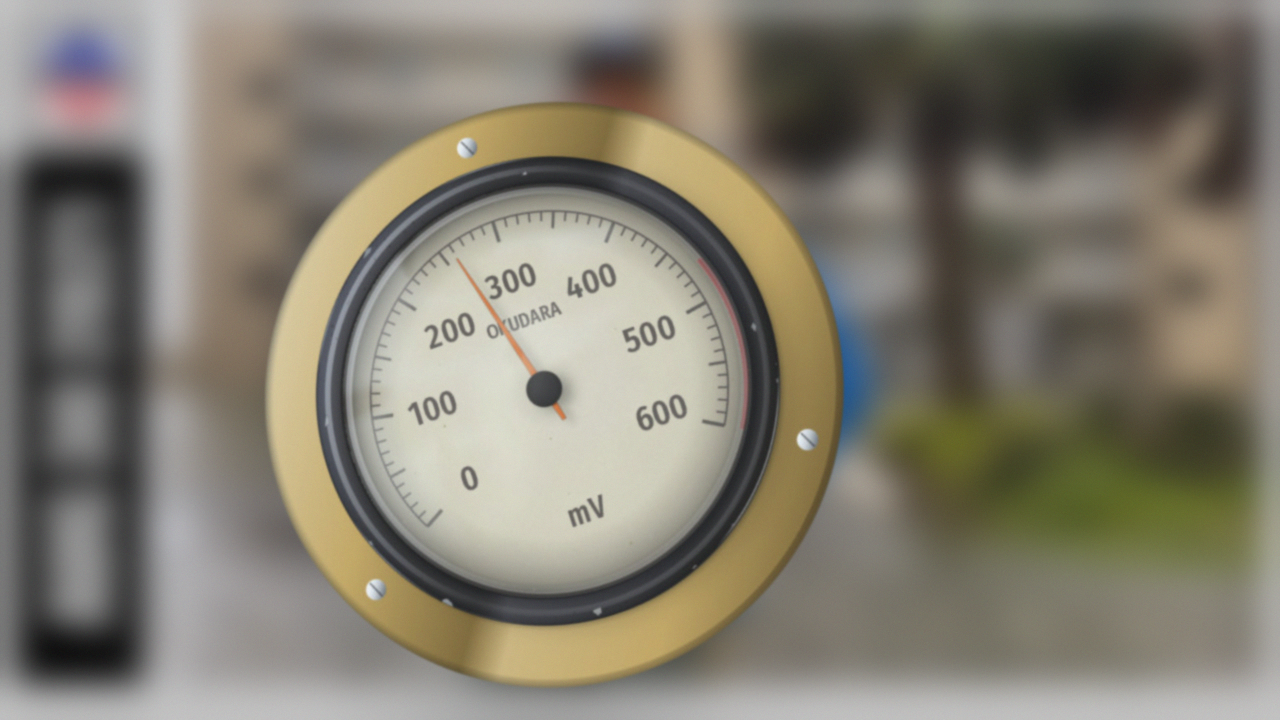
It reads 260 mV
